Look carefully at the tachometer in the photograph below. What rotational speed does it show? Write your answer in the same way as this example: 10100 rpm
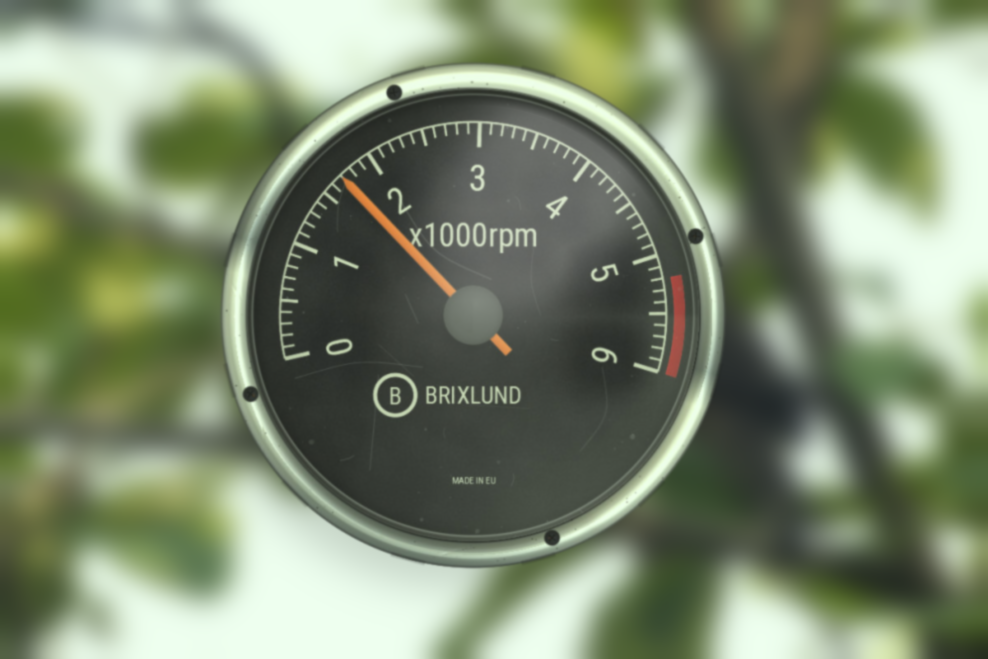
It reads 1700 rpm
